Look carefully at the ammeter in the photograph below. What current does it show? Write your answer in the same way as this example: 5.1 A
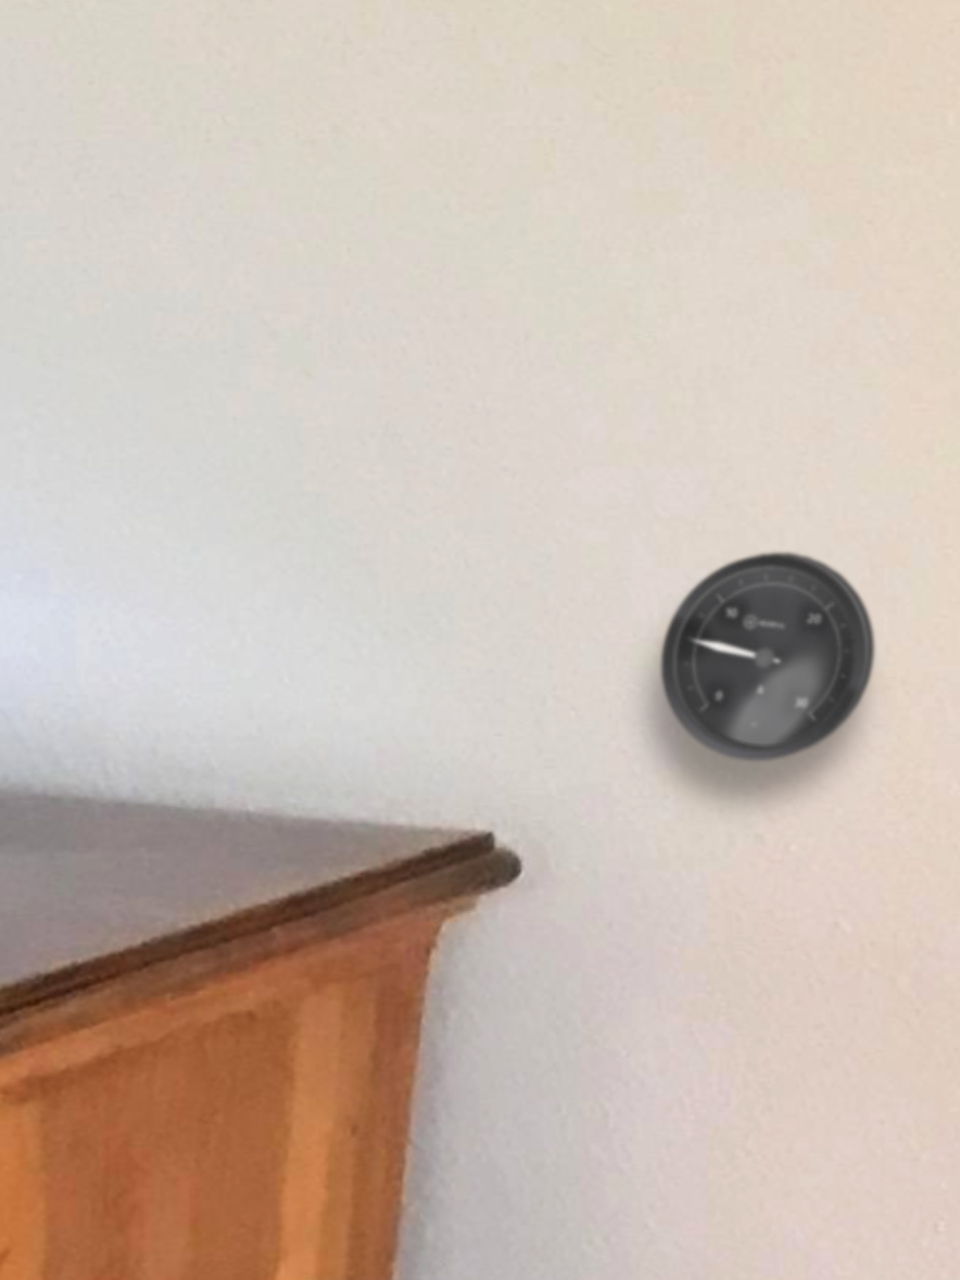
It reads 6 A
